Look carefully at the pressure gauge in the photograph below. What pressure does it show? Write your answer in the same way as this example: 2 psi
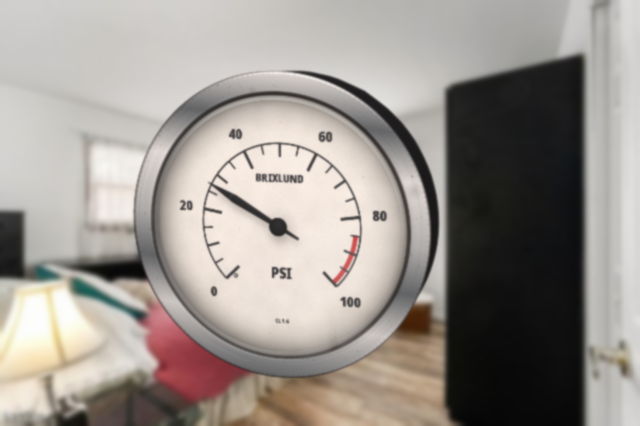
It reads 27.5 psi
